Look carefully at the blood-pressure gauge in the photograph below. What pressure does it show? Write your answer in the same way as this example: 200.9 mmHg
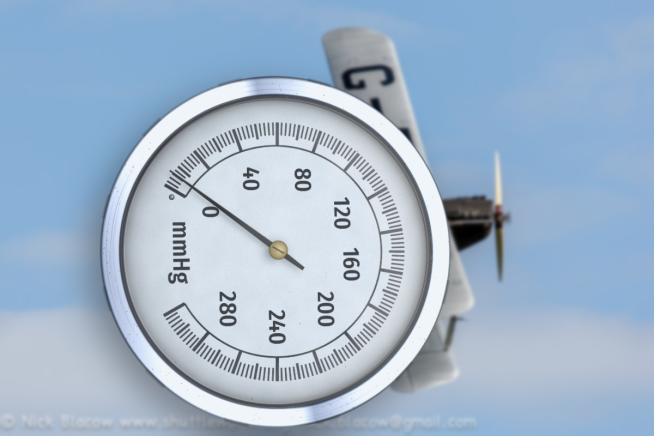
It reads 6 mmHg
